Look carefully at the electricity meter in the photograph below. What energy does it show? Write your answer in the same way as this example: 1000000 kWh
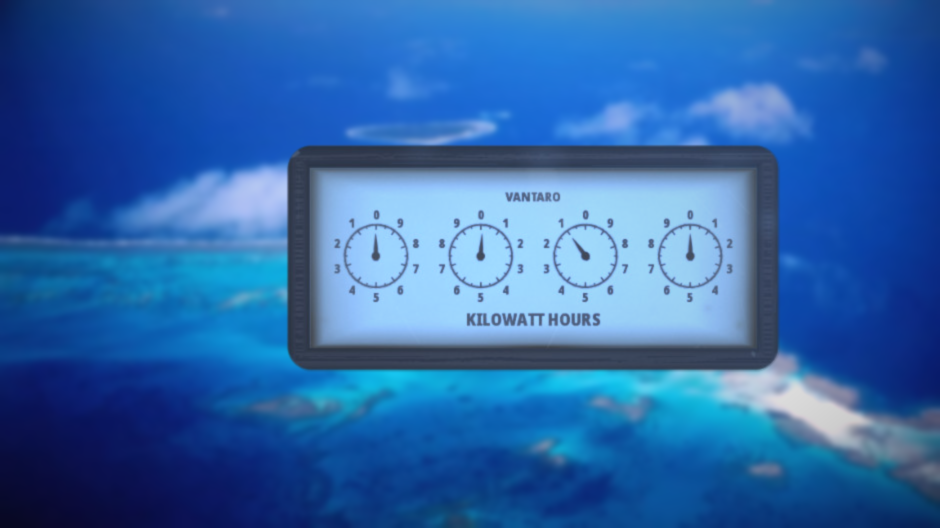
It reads 10 kWh
